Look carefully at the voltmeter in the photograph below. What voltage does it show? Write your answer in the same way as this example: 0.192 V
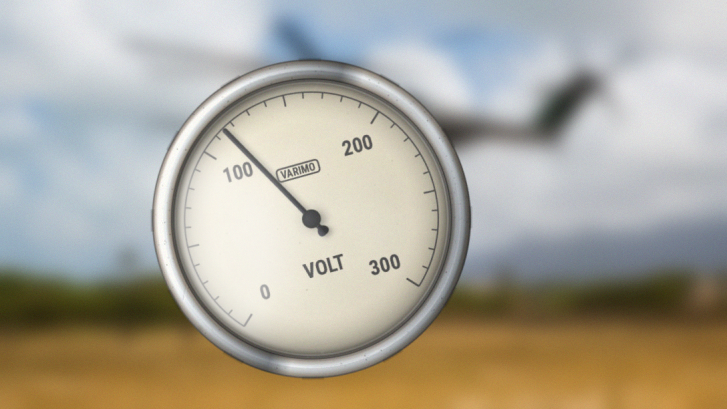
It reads 115 V
